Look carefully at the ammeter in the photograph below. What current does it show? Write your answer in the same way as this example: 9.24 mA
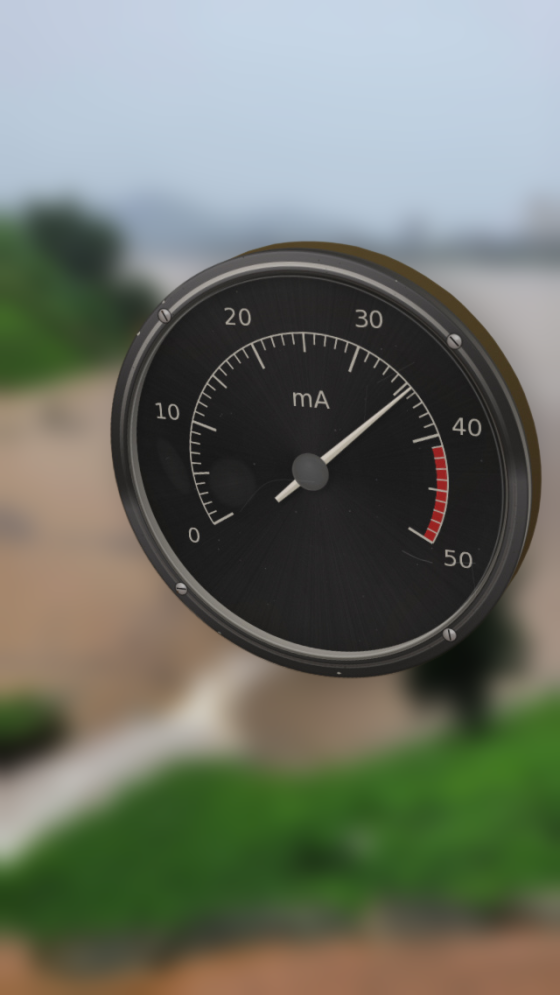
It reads 35.5 mA
